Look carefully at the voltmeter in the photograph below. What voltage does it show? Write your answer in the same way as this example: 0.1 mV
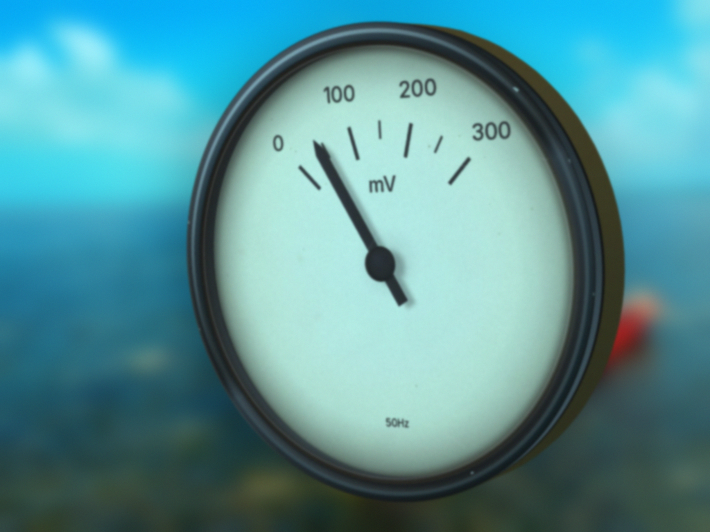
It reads 50 mV
